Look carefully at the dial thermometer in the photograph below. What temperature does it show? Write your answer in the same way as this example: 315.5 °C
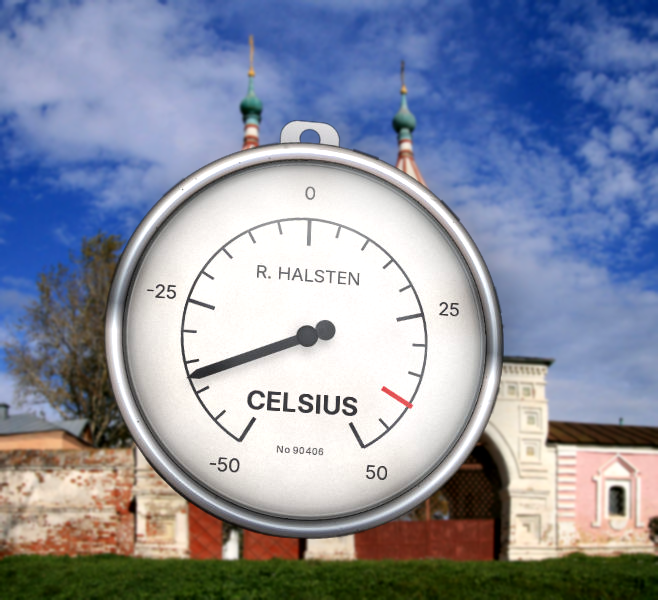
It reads -37.5 °C
